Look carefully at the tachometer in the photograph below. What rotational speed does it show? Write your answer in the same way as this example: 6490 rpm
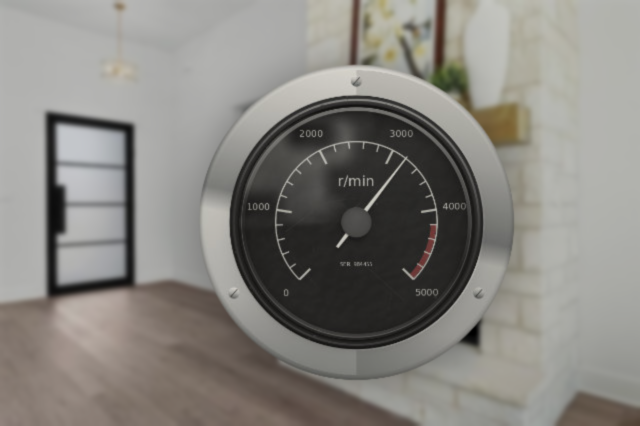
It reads 3200 rpm
